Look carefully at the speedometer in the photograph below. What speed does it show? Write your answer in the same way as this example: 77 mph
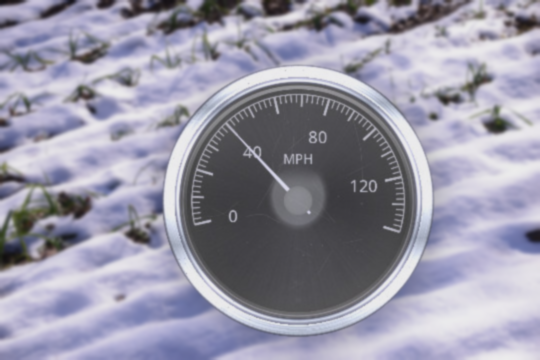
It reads 40 mph
